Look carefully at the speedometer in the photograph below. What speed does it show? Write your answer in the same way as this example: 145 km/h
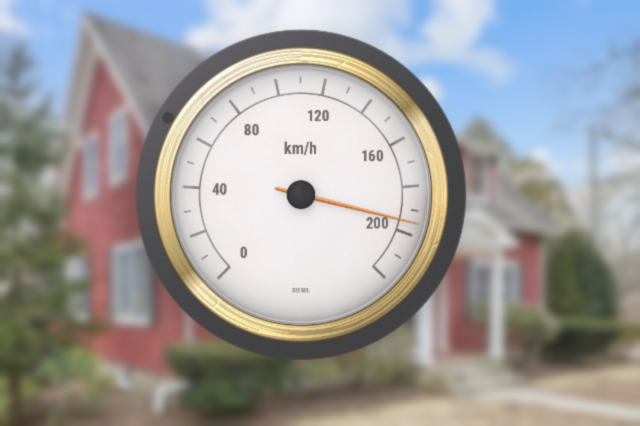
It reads 195 km/h
